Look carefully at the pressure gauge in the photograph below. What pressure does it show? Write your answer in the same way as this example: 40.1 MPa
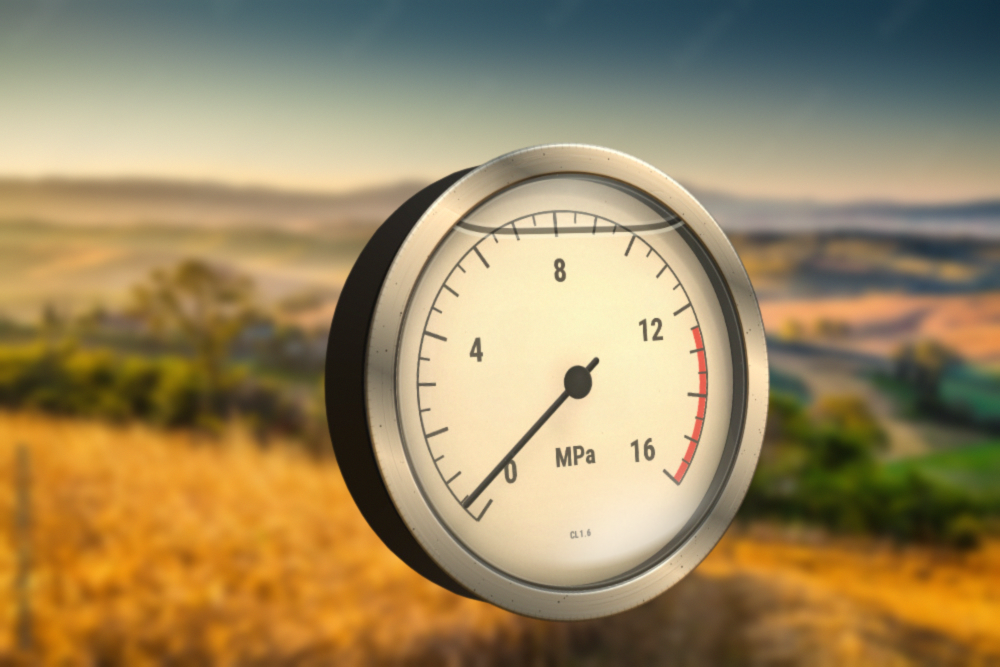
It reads 0.5 MPa
